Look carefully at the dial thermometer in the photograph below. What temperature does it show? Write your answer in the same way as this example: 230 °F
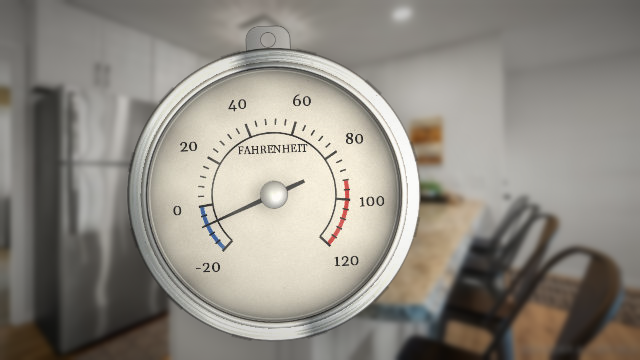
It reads -8 °F
